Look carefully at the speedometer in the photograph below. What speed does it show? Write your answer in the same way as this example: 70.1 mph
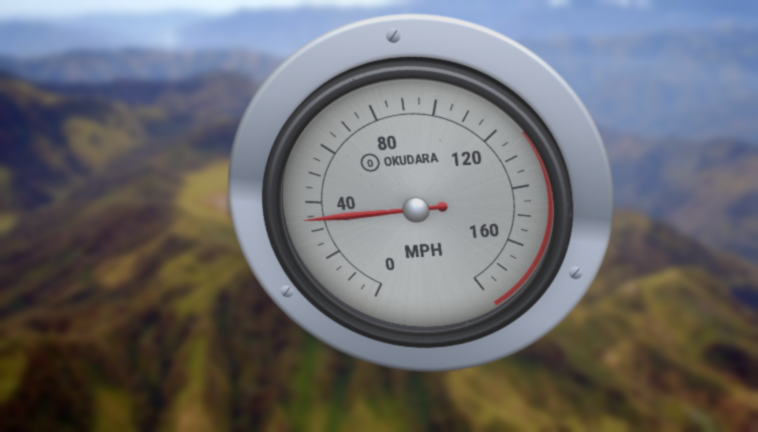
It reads 35 mph
